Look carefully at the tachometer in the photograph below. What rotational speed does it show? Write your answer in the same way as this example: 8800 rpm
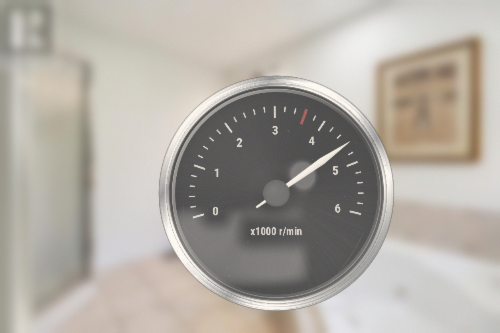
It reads 4600 rpm
